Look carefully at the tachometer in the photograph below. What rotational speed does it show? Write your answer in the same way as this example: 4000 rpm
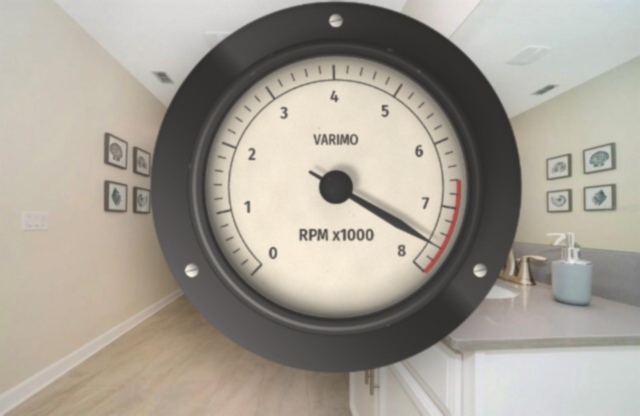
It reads 7600 rpm
